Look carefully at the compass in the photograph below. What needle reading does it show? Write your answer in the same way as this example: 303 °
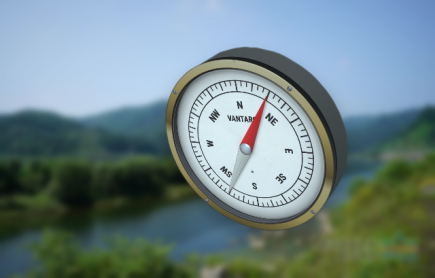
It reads 30 °
